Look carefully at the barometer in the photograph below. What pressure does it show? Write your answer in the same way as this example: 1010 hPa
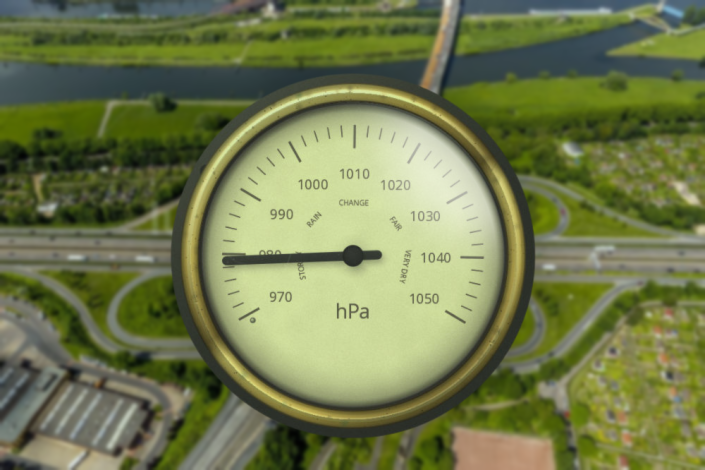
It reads 979 hPa
